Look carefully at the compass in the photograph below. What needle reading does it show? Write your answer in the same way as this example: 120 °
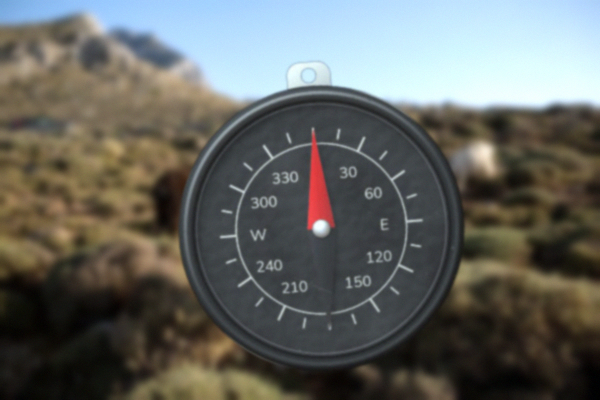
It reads 0 °
